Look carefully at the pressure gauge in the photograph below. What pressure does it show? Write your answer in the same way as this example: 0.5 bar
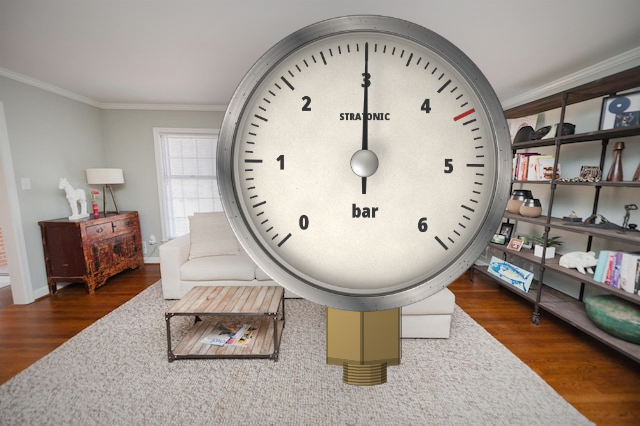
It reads 3 bar
